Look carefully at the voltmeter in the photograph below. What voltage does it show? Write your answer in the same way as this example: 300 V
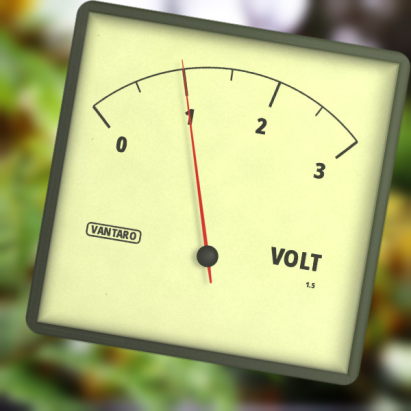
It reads 1 V
